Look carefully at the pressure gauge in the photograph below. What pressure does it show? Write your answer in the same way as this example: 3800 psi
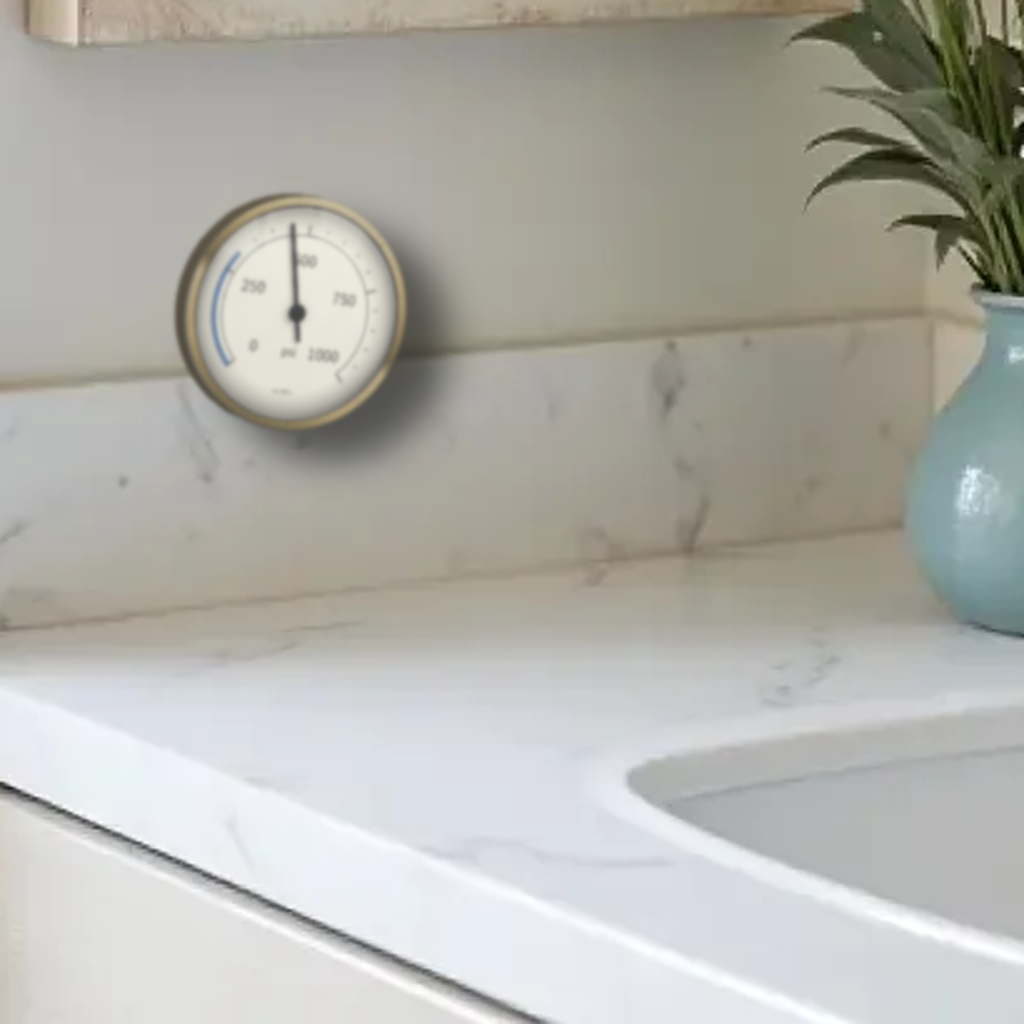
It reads 450 psi
